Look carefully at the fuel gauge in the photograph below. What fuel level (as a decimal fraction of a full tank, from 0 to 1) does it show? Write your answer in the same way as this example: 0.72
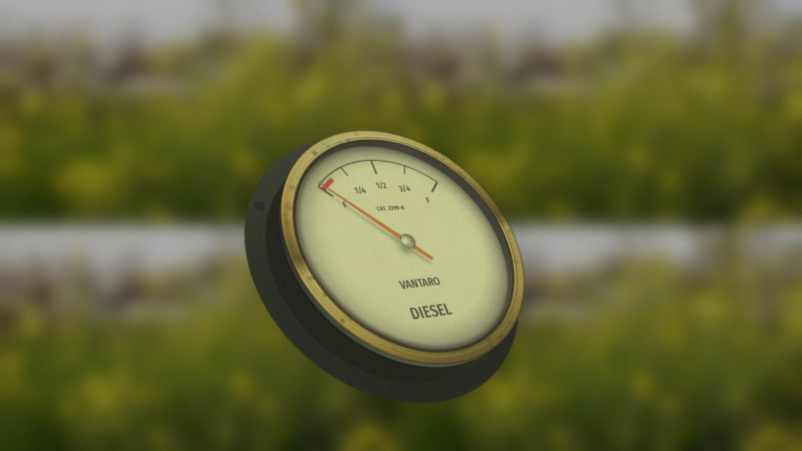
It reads 0
